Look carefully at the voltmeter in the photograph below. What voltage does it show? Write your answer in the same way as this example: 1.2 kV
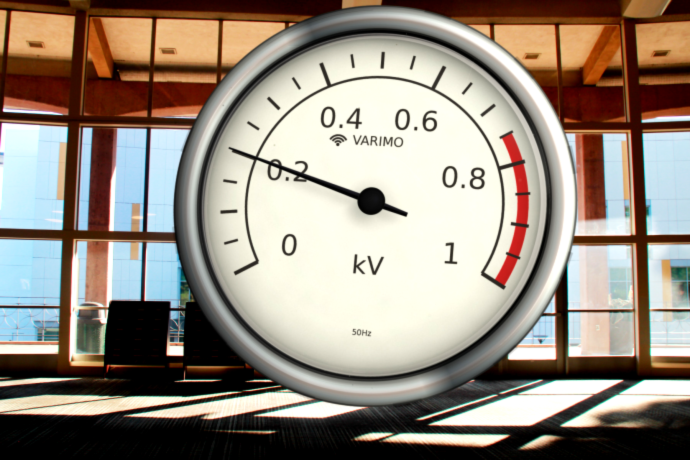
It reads 0.2 kV
